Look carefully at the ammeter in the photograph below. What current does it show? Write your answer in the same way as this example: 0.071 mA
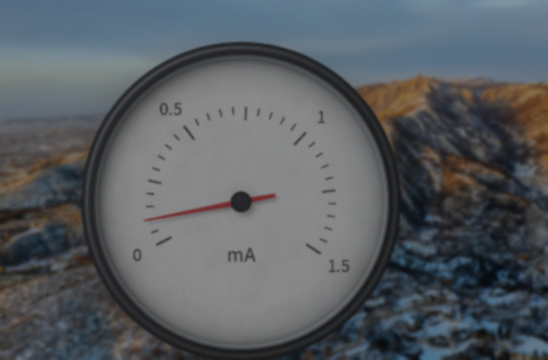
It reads 0.1 mA
